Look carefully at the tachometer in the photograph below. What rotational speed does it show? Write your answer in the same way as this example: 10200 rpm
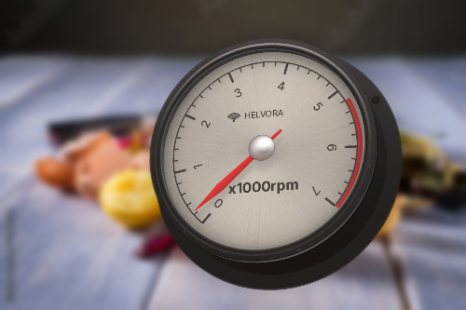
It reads 200 rpm
